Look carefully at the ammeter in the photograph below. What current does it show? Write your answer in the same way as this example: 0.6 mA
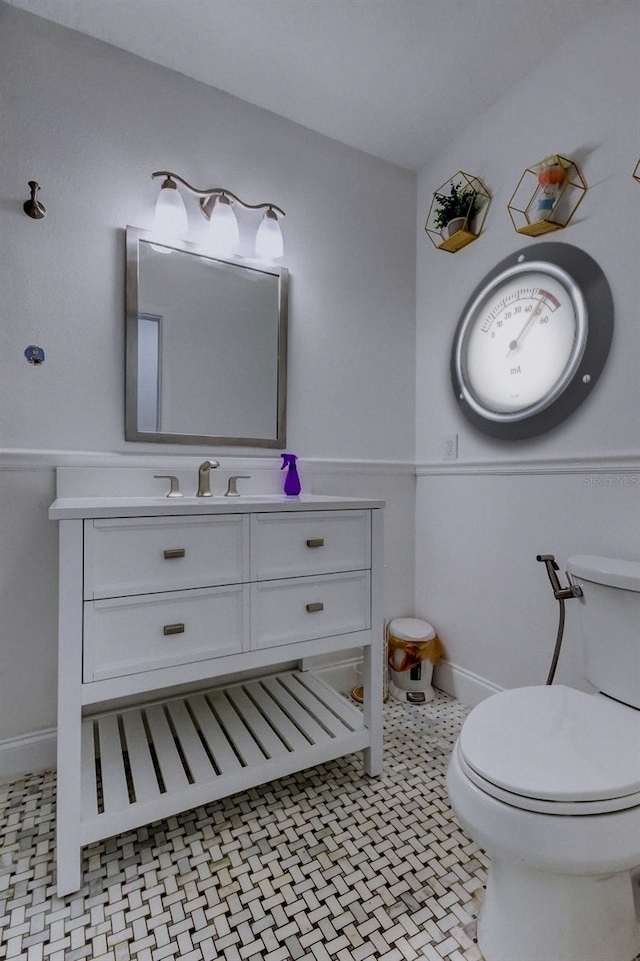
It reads 50 mA
